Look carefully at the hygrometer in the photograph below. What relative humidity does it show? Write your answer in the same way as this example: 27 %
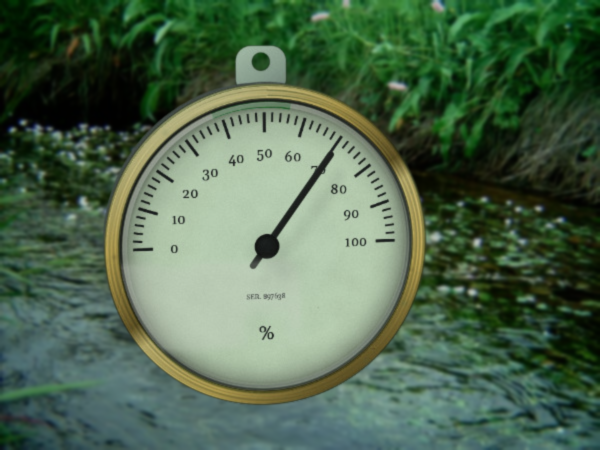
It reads 70 %
